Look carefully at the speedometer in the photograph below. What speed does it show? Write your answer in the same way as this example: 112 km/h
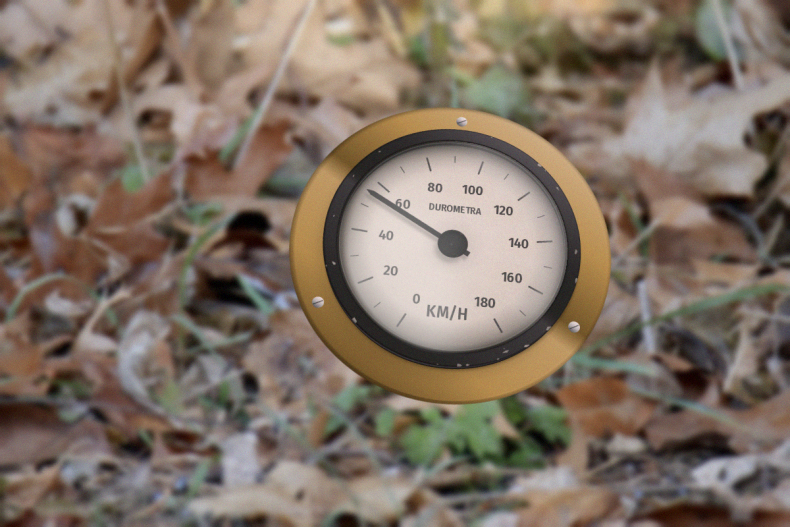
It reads 55 km/h
